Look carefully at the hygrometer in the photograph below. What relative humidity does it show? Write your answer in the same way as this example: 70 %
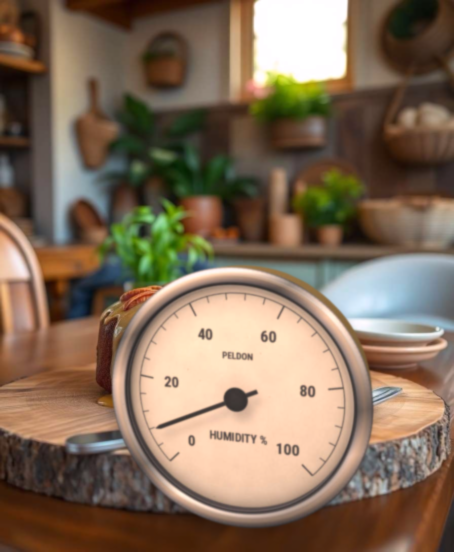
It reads 8 %
